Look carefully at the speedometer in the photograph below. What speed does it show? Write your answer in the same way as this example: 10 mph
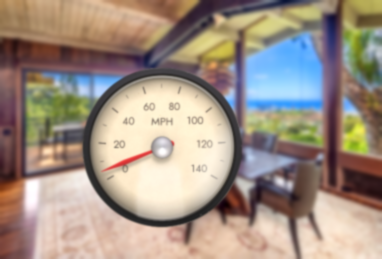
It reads 5 mph
